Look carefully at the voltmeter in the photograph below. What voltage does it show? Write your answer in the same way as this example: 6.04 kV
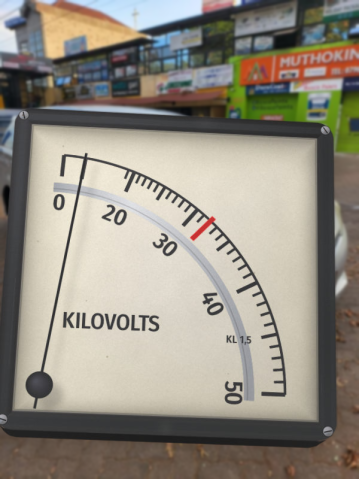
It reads 10 kV
